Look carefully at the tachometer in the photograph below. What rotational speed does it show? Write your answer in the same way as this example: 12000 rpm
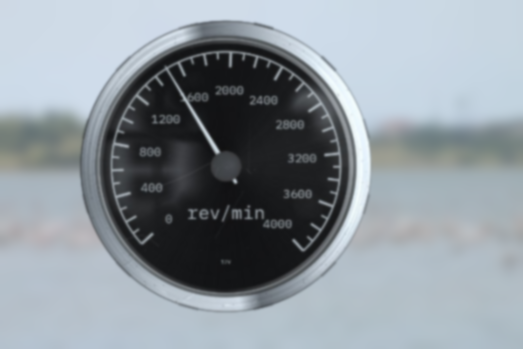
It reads 1500 rpm
